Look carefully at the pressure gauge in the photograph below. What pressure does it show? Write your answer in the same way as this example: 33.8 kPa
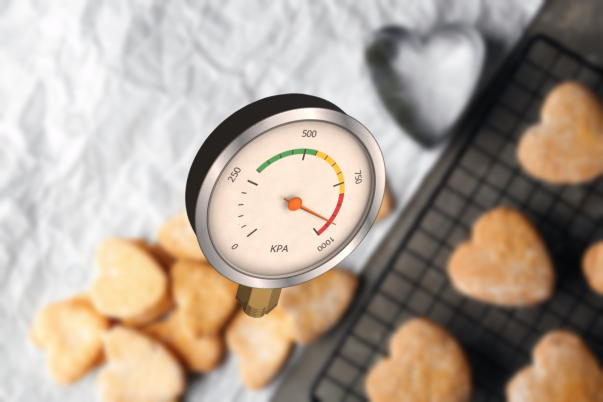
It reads 925 kPa
